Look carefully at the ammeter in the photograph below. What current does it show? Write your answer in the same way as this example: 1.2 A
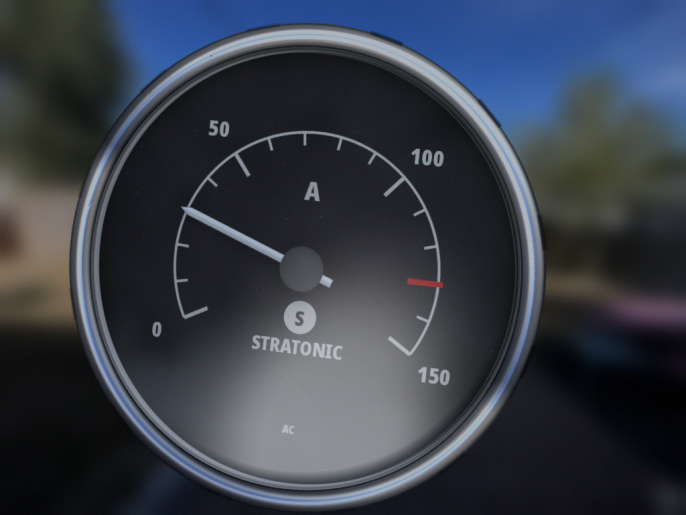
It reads 30 A
